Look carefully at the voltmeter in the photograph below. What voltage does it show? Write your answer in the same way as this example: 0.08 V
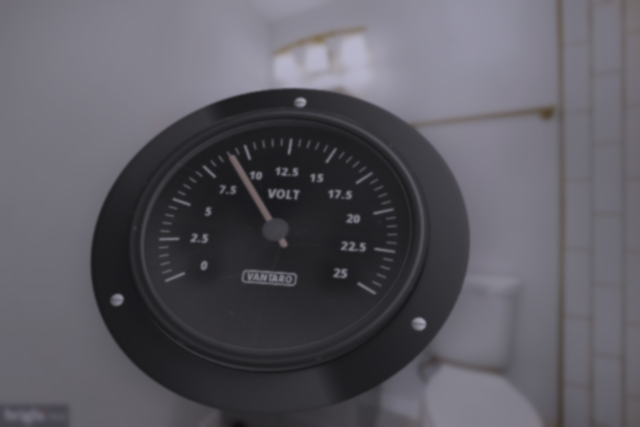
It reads 9 V
